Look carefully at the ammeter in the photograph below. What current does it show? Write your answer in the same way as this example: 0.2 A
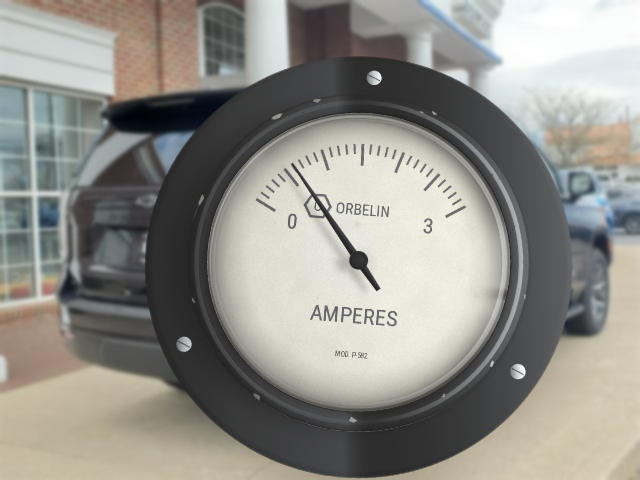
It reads 0.6 A
